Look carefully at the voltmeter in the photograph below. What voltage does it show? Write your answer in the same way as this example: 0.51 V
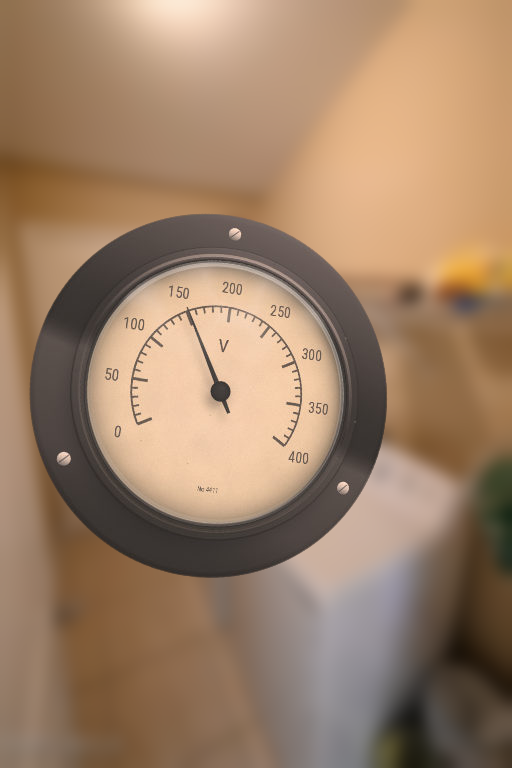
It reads 150 V
